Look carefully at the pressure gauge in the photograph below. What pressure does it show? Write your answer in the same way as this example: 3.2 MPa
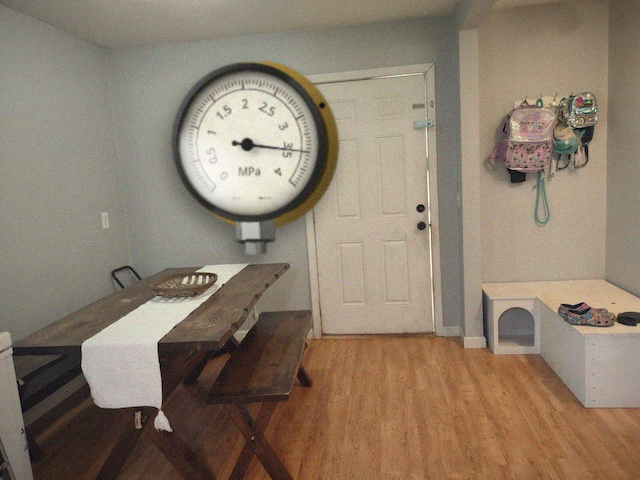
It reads 3.5 MPa
